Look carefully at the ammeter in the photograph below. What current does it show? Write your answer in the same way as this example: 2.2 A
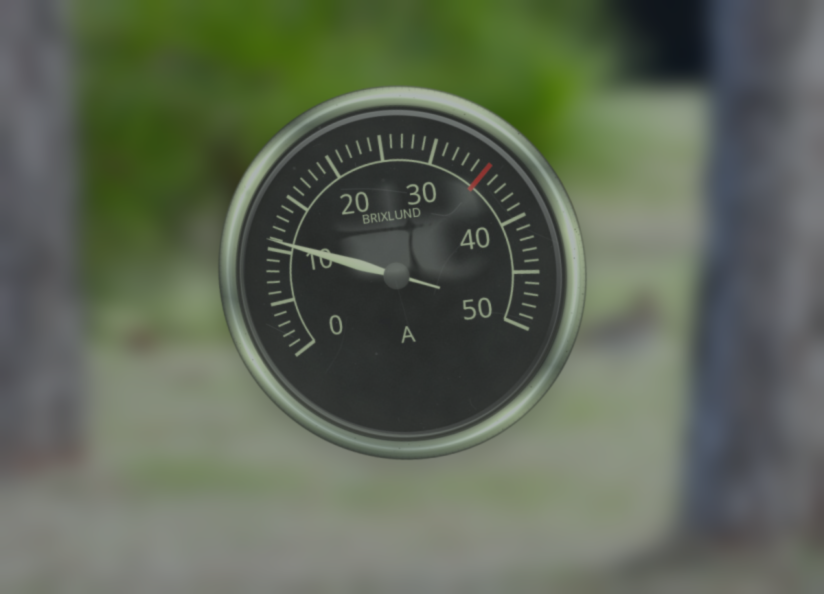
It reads 11 A
